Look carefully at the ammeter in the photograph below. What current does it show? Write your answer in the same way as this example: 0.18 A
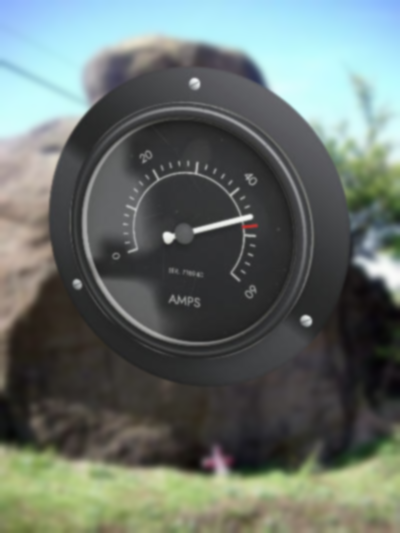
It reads 46 A
